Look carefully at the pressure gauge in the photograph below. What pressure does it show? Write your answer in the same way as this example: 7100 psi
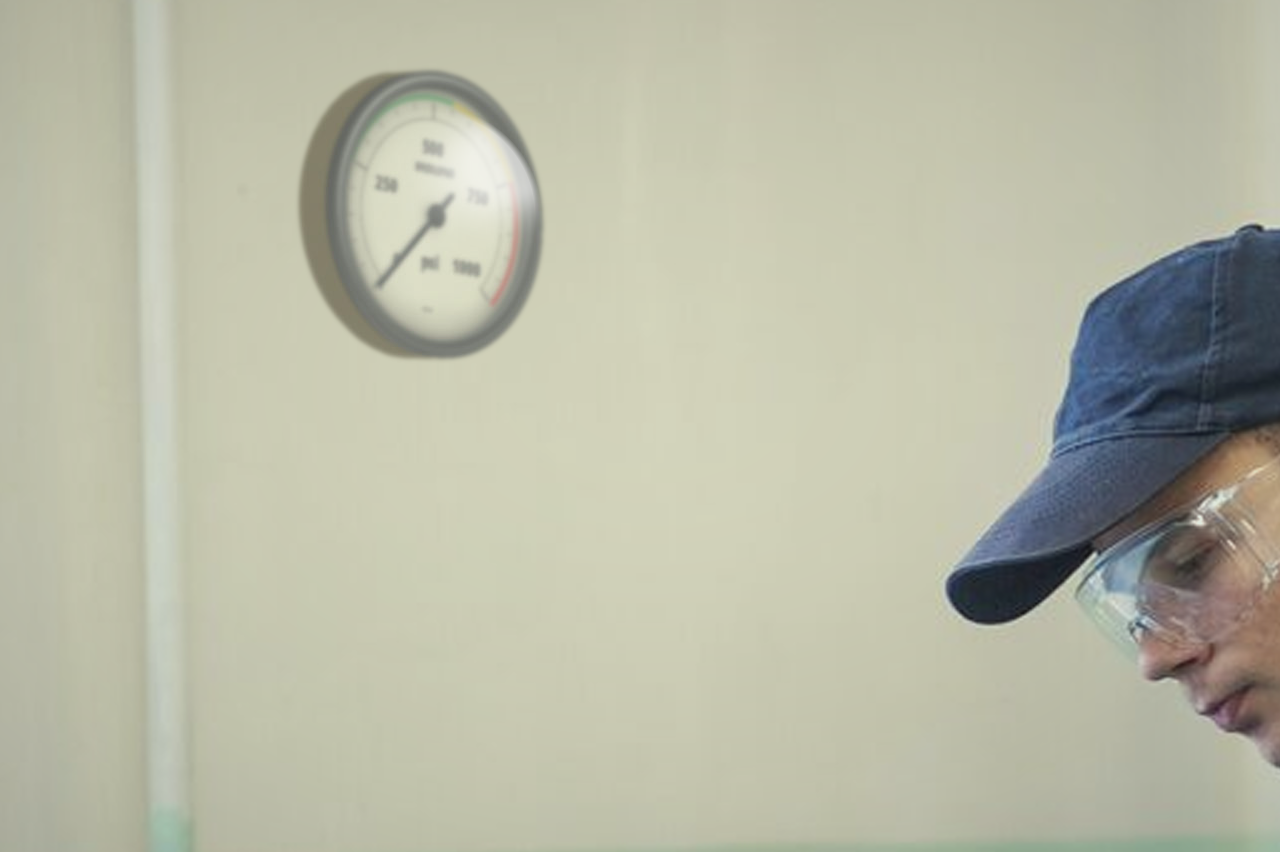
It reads 0 psi
